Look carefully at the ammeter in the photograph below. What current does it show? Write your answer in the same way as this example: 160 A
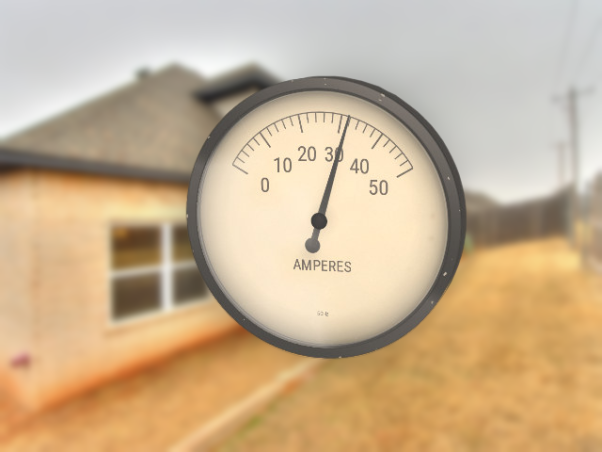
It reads 32 A
